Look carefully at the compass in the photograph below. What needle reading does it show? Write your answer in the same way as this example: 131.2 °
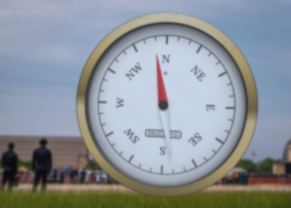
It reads 350 °
